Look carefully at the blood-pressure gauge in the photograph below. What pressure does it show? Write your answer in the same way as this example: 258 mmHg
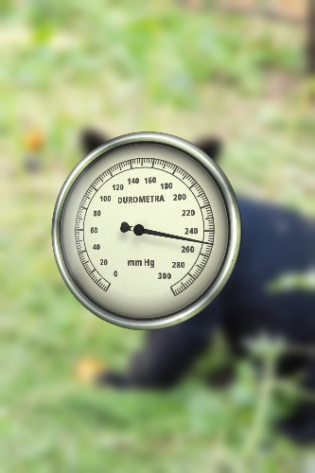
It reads 250 mmHg
